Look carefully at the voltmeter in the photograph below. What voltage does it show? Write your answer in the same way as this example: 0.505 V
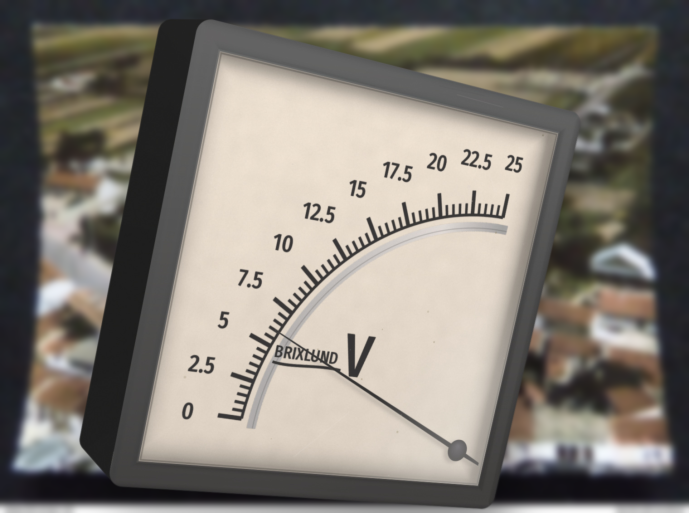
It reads 6 V
